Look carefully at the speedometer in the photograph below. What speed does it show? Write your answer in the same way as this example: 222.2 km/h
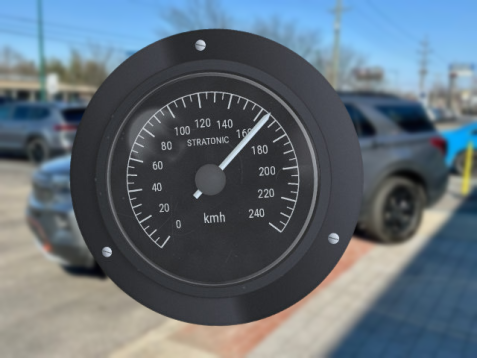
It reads 165 km/h
